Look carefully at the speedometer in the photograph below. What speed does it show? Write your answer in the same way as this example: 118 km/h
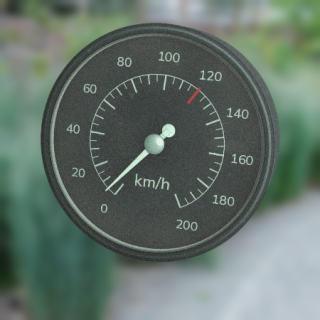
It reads 5 km/h
